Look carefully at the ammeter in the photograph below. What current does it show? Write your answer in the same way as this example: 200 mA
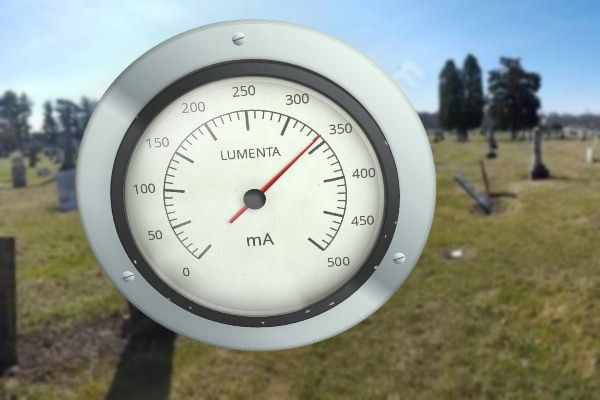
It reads 340 mA
